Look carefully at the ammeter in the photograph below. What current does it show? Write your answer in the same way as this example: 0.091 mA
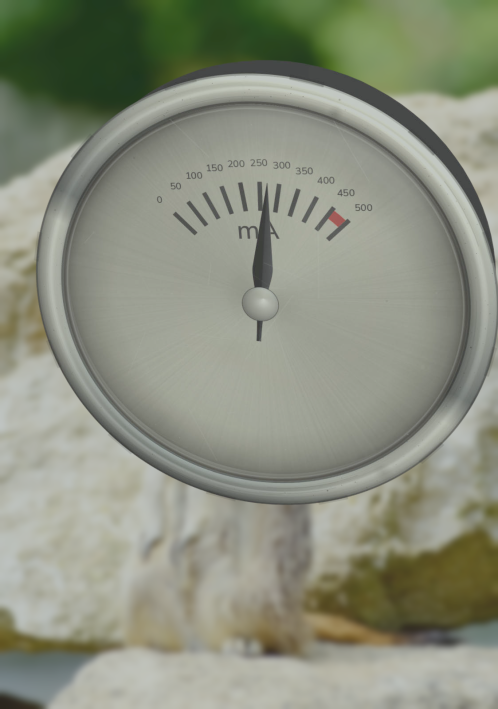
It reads 275 mA
